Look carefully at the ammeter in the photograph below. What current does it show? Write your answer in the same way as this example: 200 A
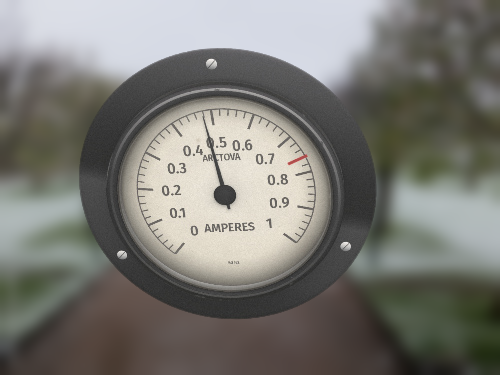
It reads 0.48 A
